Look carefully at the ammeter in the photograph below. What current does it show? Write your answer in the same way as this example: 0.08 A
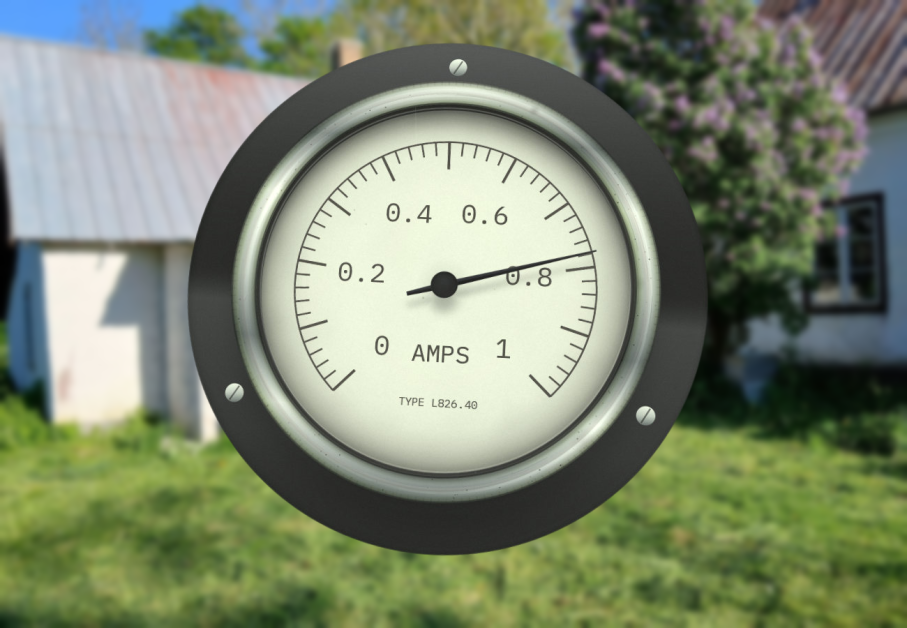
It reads 0.78 A
